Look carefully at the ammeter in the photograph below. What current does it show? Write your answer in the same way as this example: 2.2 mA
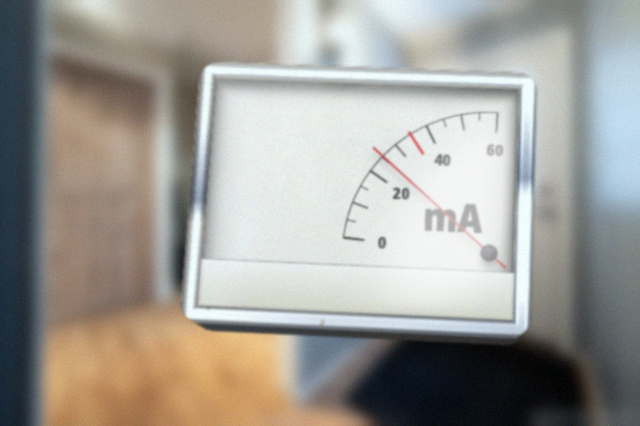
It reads 25 mA
